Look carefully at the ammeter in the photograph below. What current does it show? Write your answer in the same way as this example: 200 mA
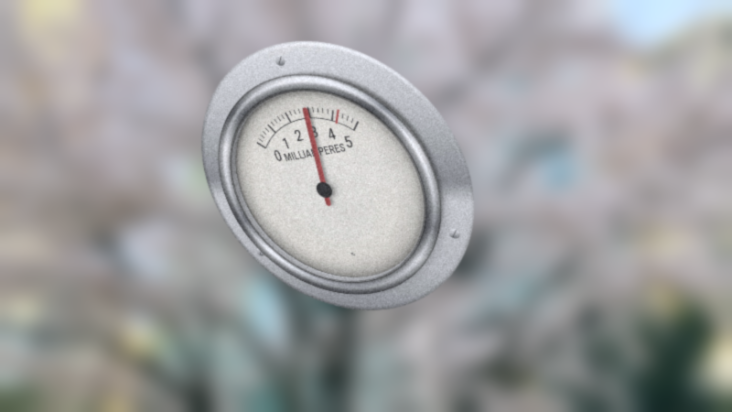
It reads 3 mA
